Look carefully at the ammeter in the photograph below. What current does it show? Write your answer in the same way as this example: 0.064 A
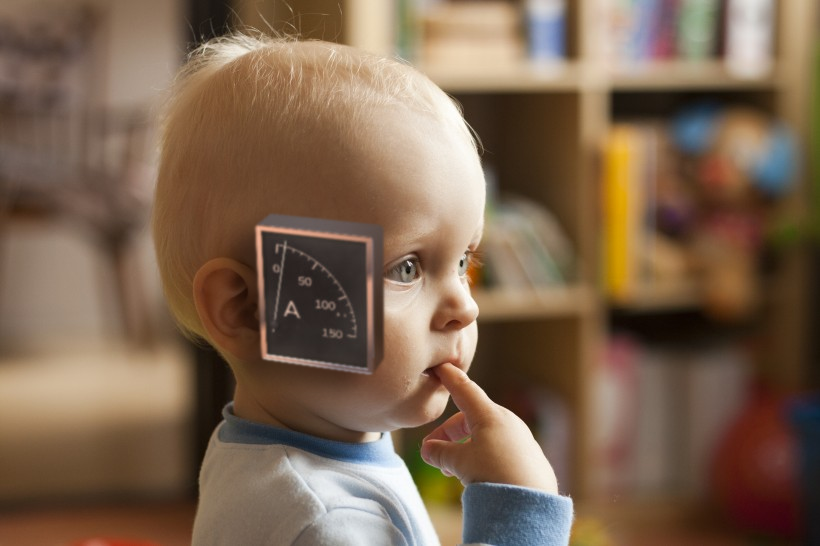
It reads 10 A
